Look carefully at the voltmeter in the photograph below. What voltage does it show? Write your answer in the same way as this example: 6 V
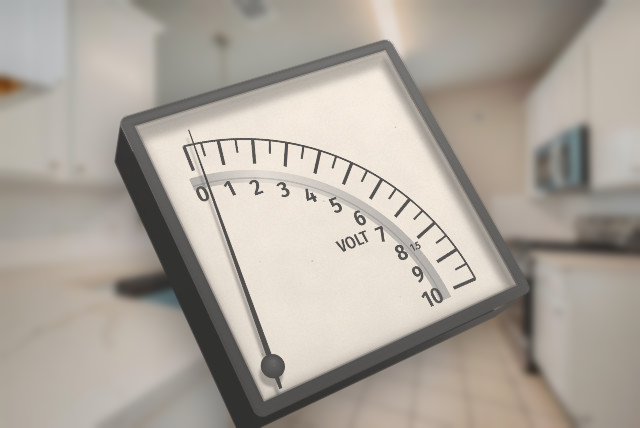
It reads 0.25 V
